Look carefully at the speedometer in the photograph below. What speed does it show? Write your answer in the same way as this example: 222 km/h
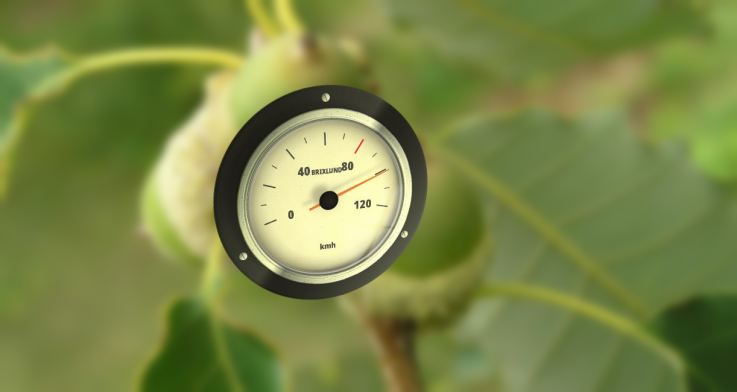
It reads 100 km/h
